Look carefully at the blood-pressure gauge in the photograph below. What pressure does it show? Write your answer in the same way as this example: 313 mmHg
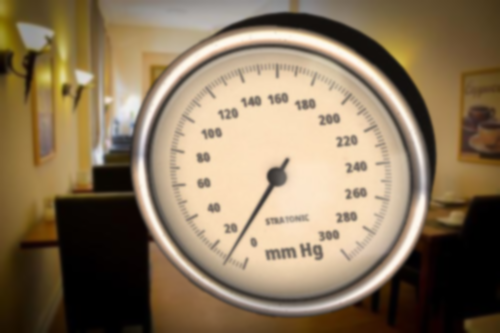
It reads 10 mmHg
